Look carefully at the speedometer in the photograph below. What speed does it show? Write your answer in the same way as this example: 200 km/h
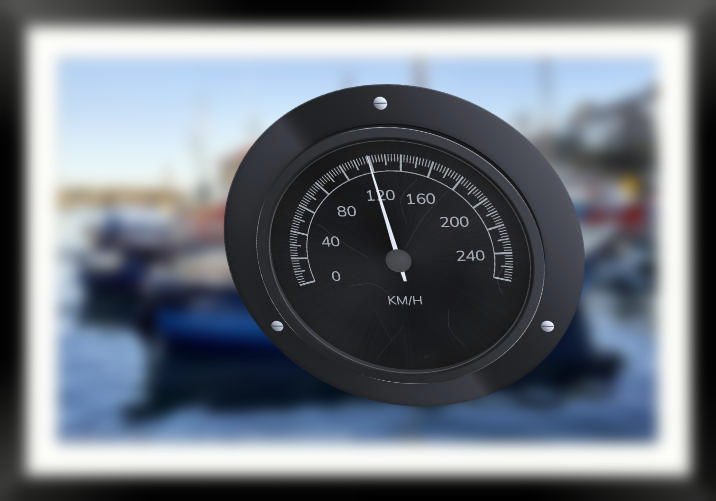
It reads 120 km/h
